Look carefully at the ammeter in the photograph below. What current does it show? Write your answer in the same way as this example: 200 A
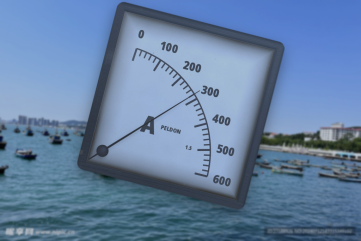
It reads 280 A
